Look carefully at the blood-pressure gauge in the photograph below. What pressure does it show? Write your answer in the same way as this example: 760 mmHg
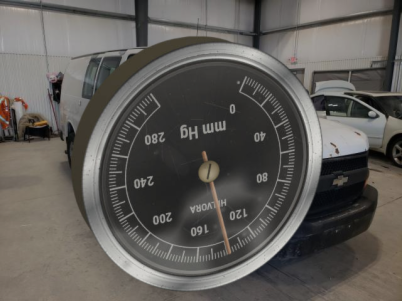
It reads 140 mmHg
